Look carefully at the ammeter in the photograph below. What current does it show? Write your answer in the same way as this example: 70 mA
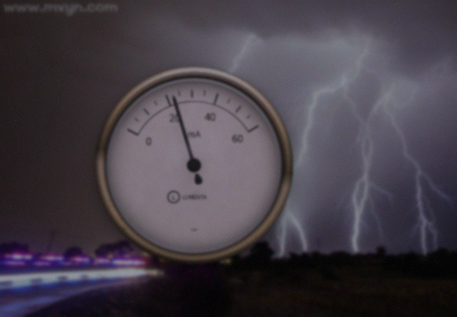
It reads 22.5 mA
